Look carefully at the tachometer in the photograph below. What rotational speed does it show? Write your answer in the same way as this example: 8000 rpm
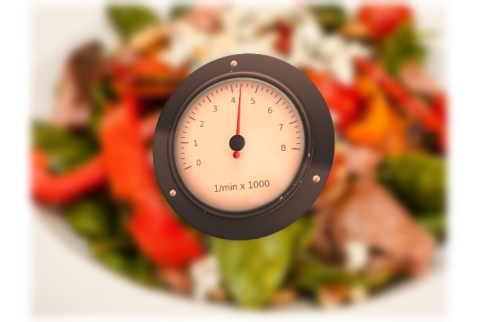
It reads 4400 rpm
